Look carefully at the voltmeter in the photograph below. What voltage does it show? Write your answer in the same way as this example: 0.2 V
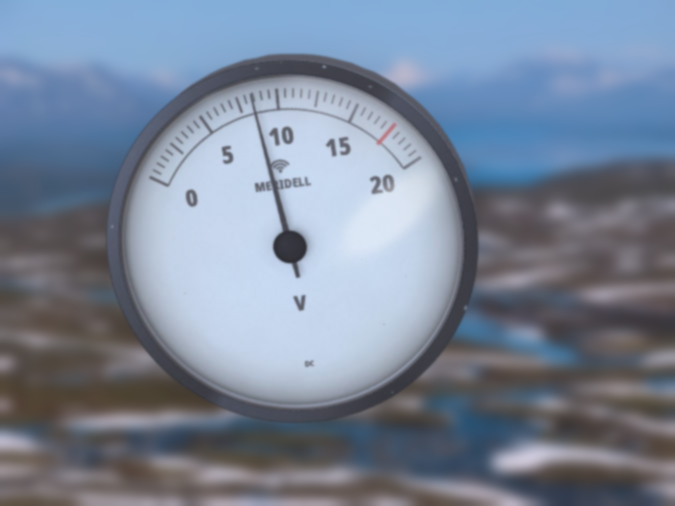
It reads 8.5 V
